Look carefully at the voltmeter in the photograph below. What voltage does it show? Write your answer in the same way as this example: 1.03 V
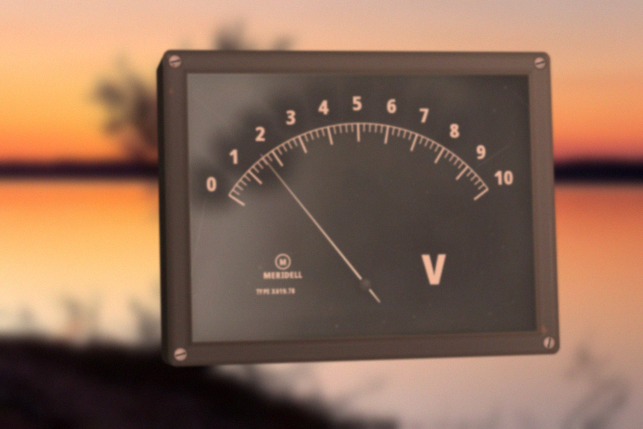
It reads 1.6 V
